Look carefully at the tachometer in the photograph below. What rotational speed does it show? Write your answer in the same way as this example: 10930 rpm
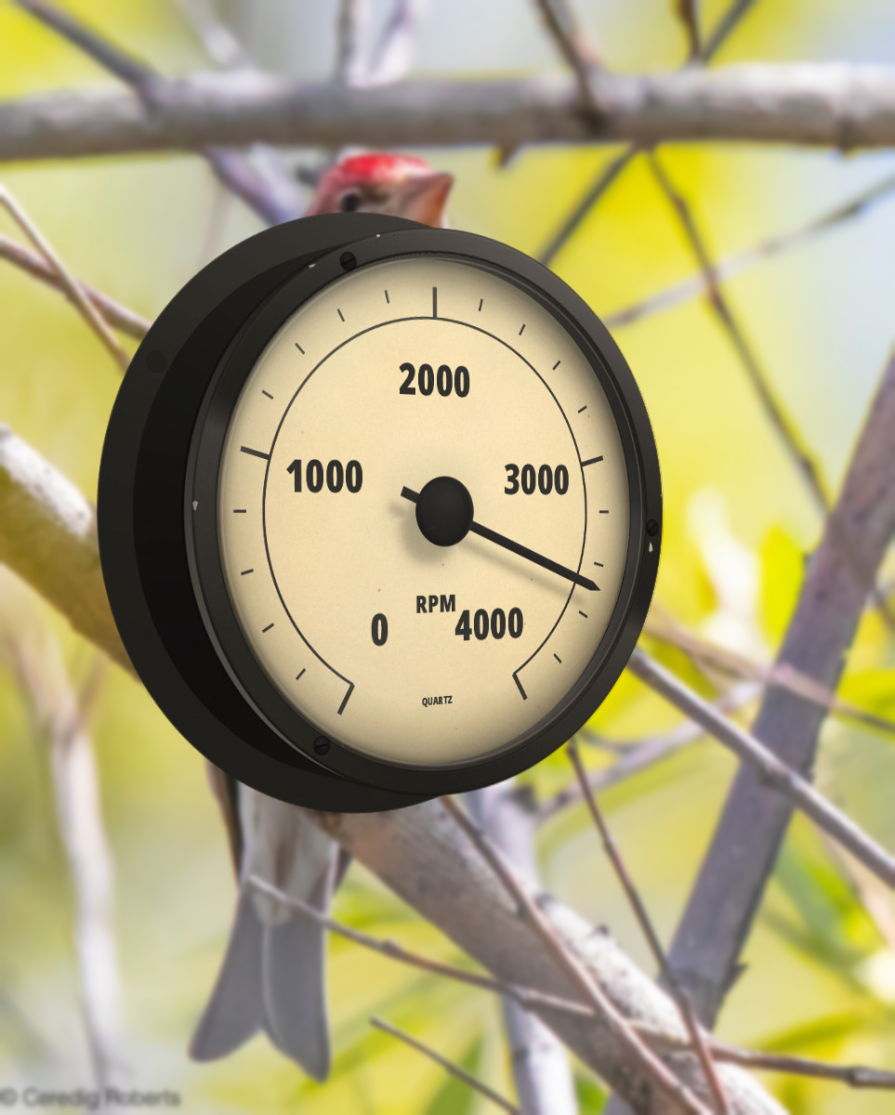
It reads 3500 rpm
